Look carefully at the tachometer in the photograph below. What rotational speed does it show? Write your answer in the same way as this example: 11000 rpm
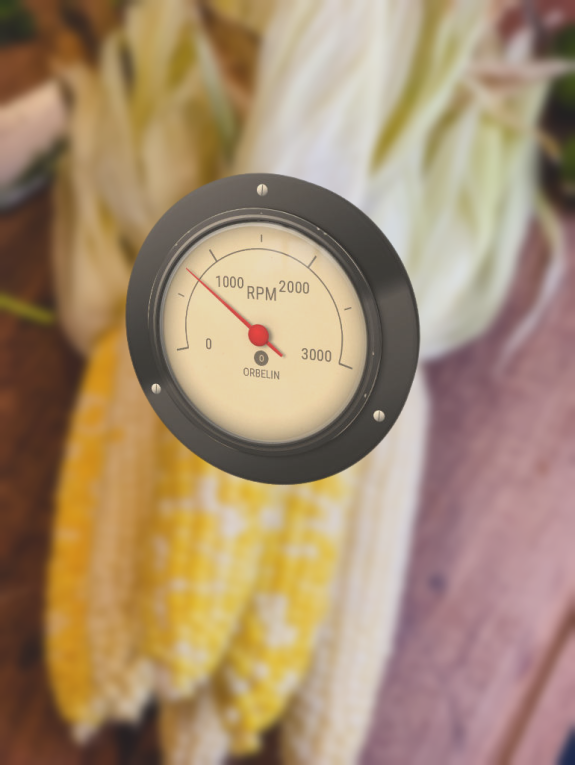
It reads 750 rpm
